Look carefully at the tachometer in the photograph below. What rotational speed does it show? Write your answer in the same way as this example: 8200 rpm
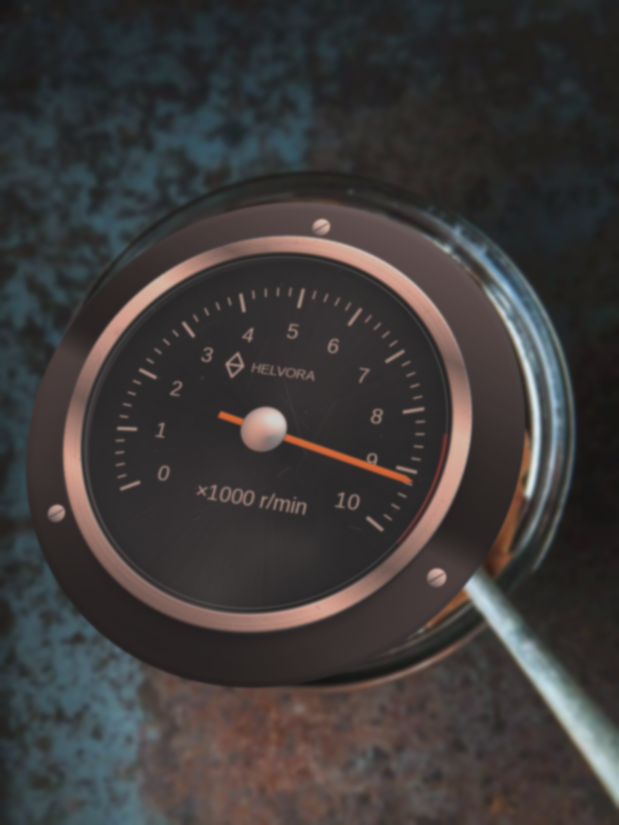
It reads 9200 rpm
